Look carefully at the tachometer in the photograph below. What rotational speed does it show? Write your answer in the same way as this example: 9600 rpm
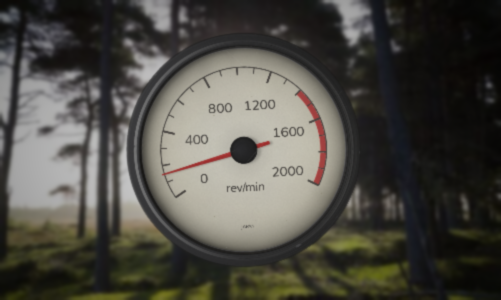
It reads 150 rpm
